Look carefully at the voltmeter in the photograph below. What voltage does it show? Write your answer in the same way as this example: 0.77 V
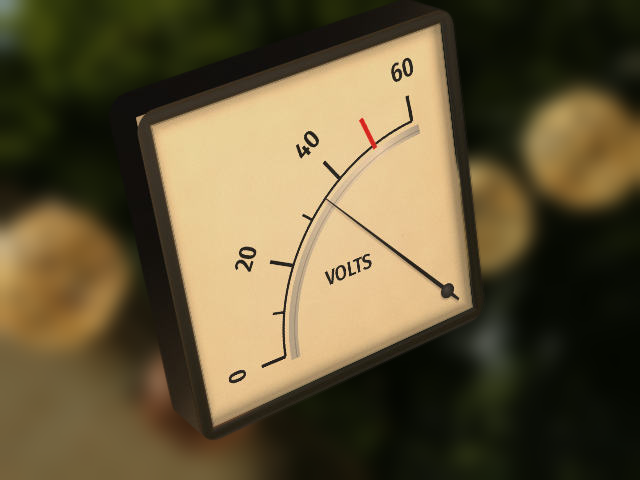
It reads 35 V
